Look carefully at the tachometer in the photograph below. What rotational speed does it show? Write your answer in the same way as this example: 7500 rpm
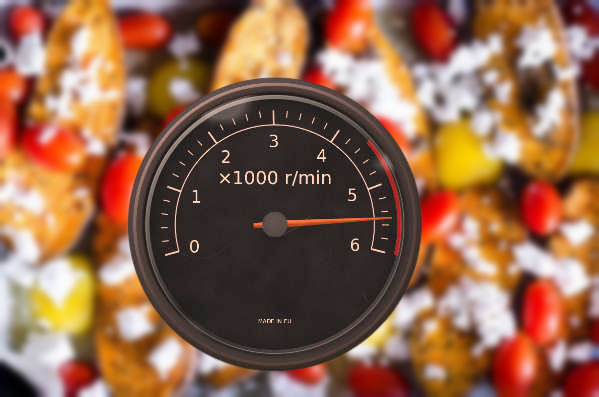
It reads 5500 rpm
